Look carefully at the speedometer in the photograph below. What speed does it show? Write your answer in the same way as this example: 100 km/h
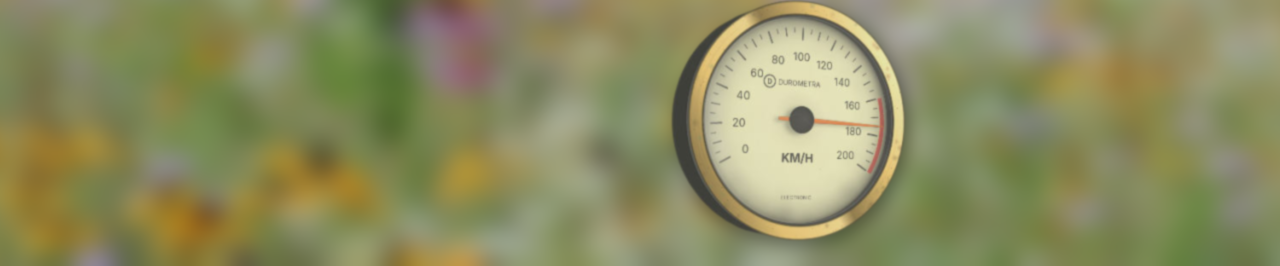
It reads 175 km/h
